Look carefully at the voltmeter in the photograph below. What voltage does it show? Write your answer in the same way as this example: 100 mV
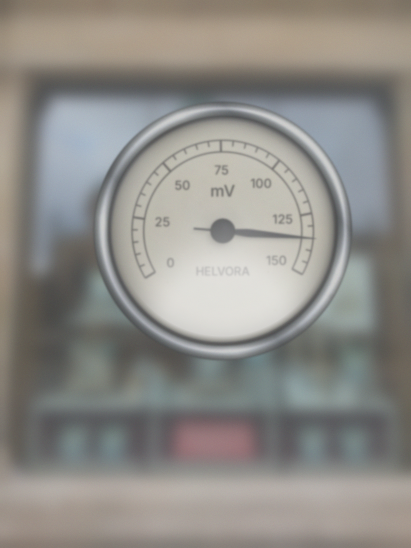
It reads 135 mV
